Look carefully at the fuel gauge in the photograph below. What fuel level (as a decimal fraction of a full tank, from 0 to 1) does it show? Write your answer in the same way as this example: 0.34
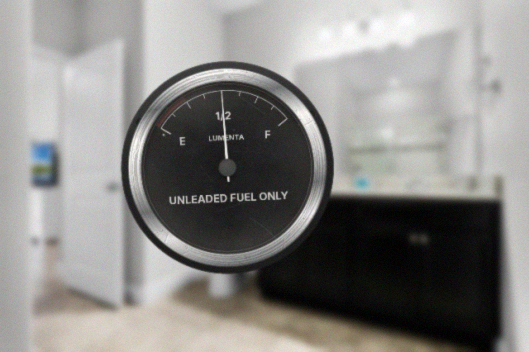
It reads 0.5
